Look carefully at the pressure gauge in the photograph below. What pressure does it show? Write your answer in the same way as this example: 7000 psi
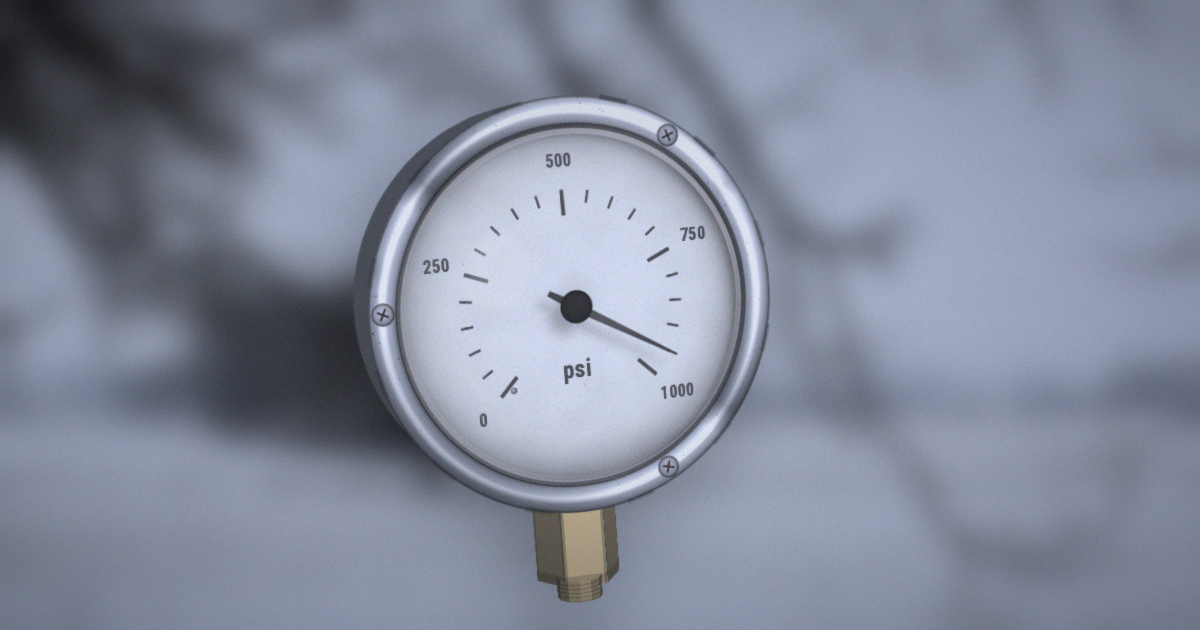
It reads 950 psi
